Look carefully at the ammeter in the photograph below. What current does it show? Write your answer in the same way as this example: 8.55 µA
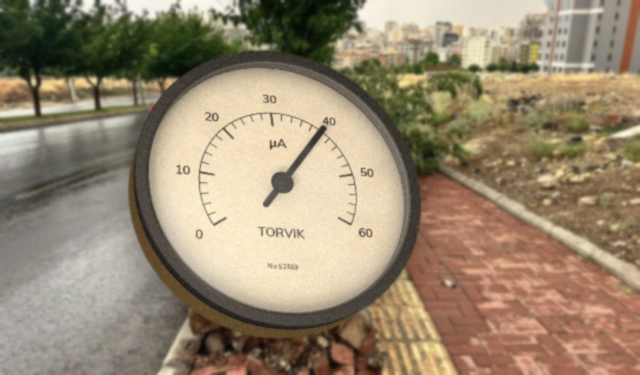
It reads 40 µA
